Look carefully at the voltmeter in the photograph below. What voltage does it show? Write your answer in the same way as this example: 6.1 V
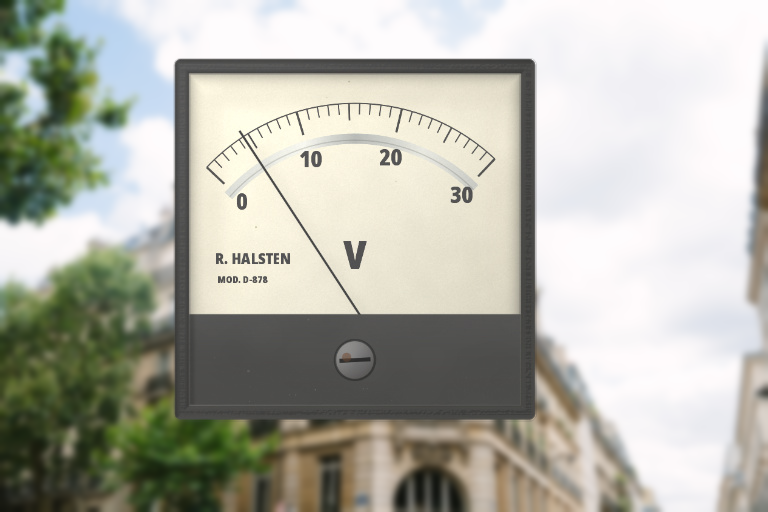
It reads 4.5 V
